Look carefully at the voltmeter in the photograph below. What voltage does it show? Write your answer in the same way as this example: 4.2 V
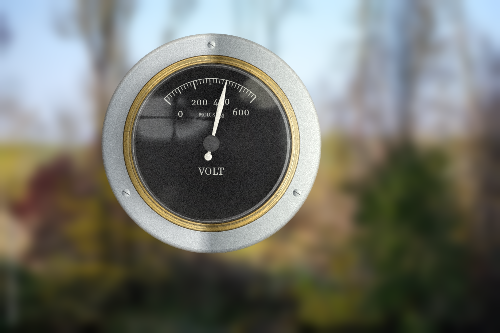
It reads 400 V
